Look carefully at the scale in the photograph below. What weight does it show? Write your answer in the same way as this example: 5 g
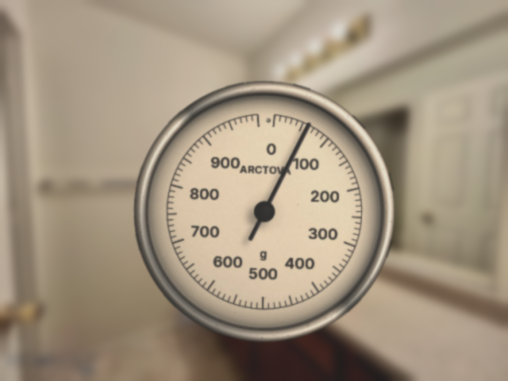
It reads 60 g
